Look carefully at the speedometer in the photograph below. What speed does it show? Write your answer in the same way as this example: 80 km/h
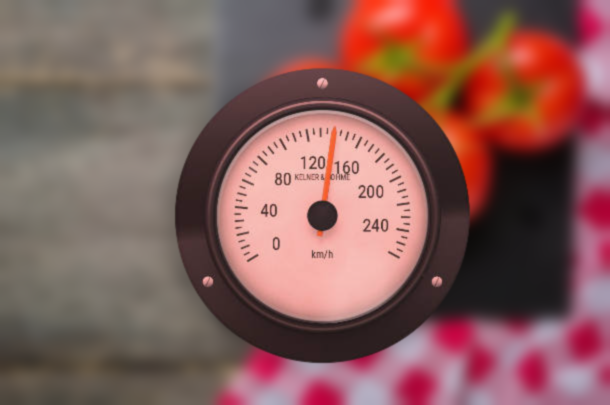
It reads 140 km/h
